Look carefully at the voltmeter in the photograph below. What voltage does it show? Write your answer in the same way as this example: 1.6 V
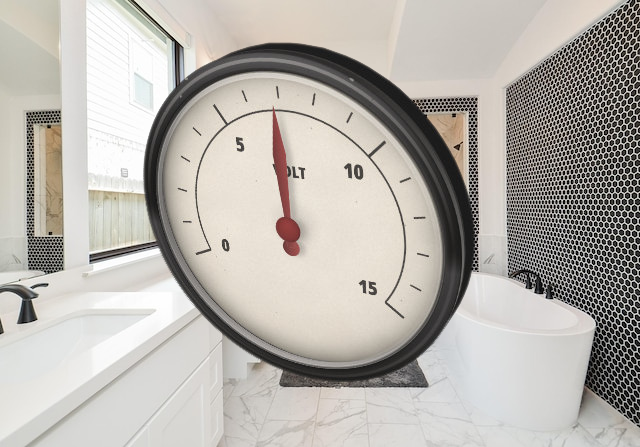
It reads 7 V
